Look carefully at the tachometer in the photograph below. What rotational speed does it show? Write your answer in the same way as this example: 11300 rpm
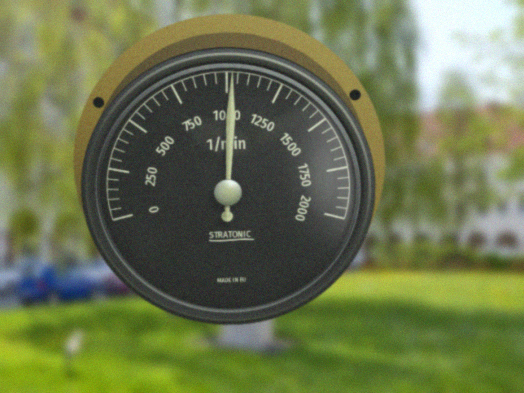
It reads 1025 rpm
